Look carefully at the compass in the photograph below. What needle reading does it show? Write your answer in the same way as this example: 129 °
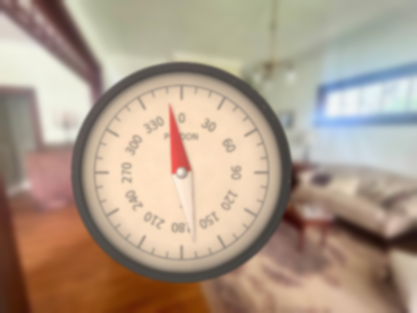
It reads 350 °
